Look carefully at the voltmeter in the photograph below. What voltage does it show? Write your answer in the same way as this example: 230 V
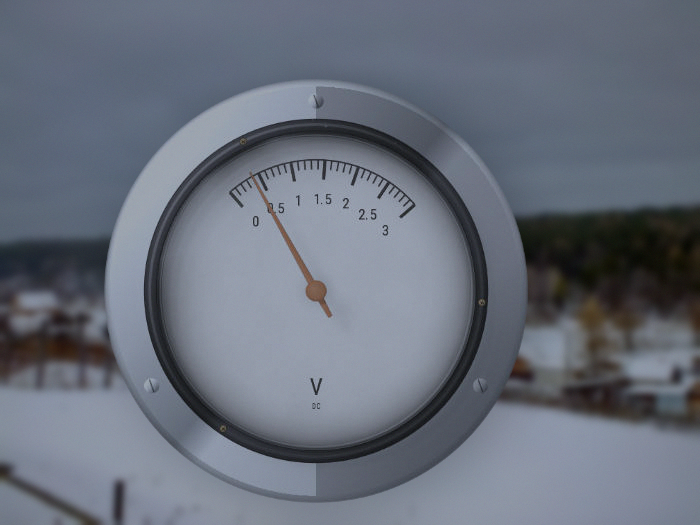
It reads 0.4 V
